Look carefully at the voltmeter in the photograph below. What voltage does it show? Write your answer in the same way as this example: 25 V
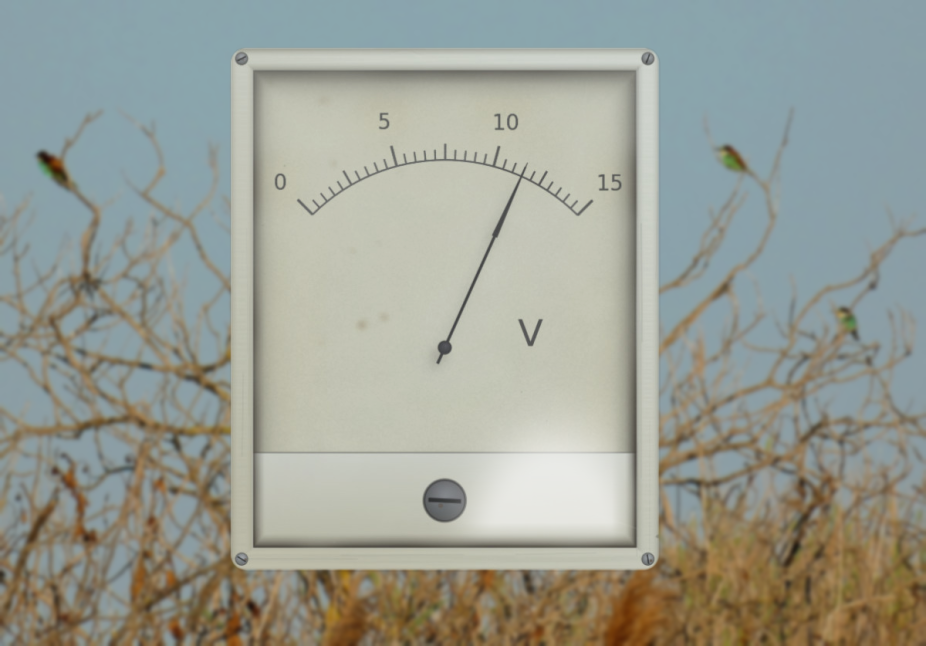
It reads 11.5 V
